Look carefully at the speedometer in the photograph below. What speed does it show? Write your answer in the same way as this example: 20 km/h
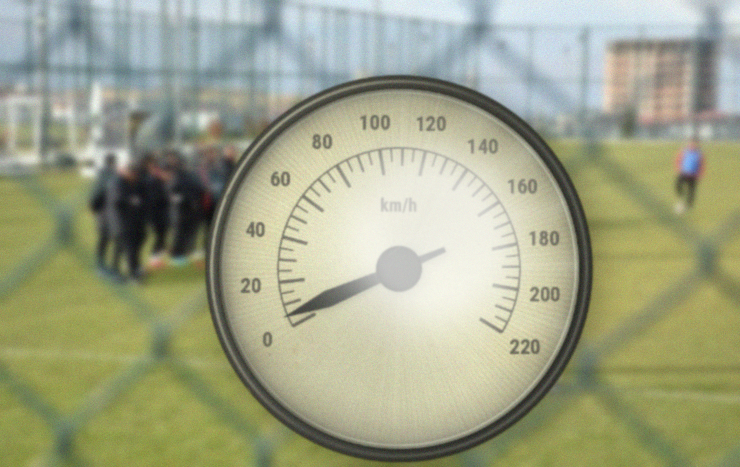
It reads 5 km/h
